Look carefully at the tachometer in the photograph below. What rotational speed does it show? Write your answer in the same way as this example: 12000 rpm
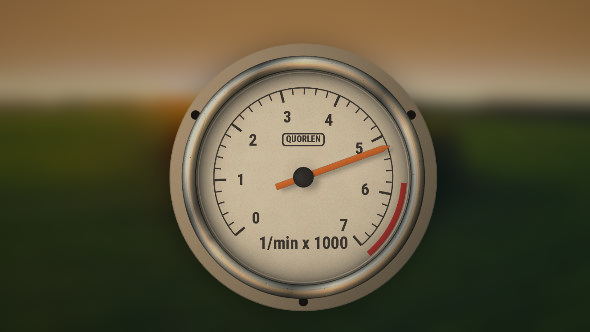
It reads 5200 rpm
